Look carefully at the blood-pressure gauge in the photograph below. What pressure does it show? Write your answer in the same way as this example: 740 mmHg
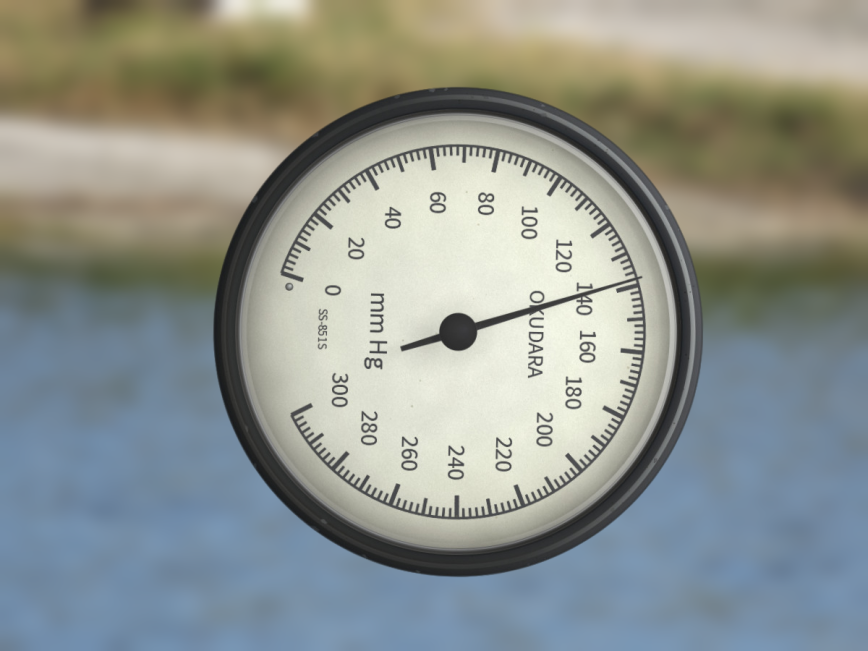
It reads 138 mmHg
